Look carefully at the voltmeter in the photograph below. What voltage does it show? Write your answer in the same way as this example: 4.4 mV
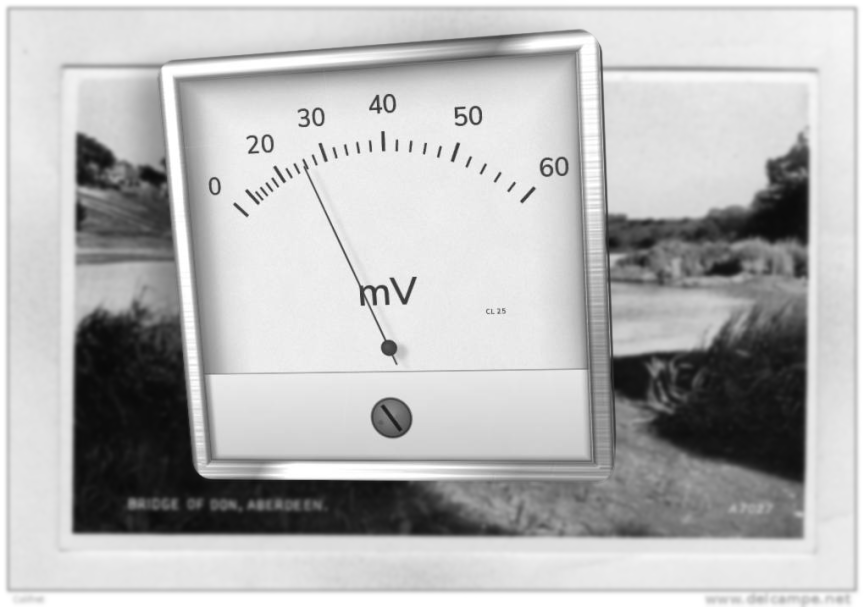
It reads 26 mV
